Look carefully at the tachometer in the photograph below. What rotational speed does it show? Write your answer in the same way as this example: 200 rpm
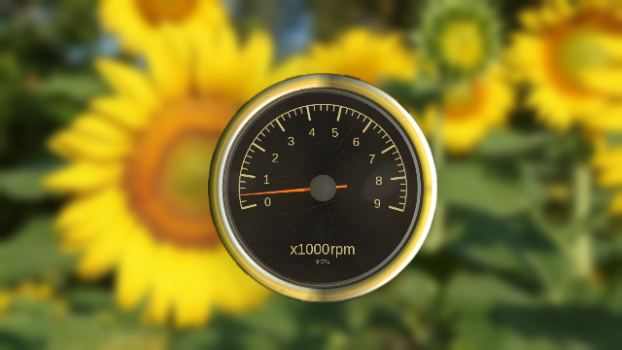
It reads 400 rpm
